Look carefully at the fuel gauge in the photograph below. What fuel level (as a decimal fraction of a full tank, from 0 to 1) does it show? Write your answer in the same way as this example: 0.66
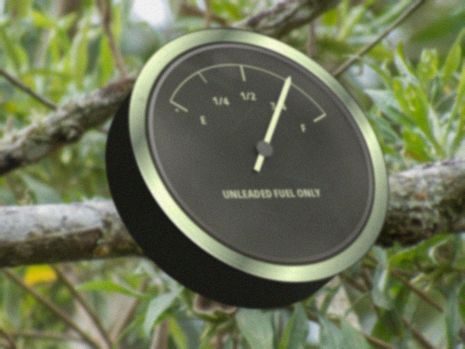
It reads 0.75
